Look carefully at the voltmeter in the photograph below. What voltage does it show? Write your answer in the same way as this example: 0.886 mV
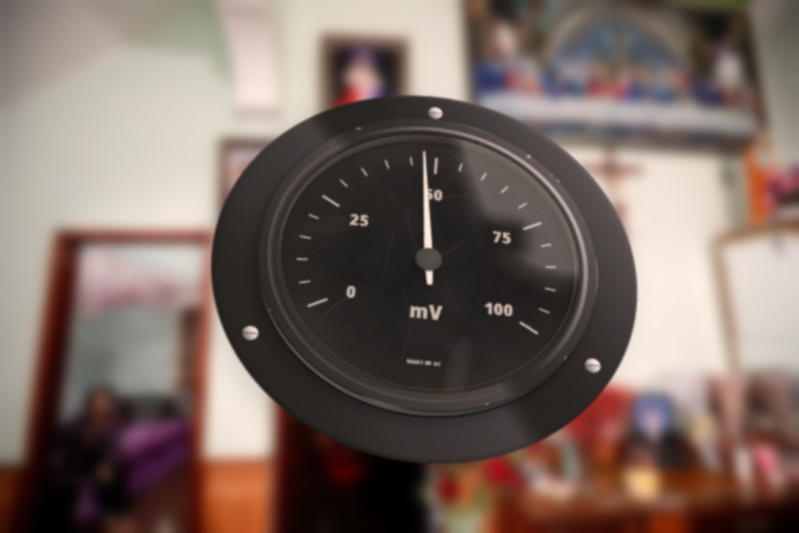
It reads 47.5 mV
